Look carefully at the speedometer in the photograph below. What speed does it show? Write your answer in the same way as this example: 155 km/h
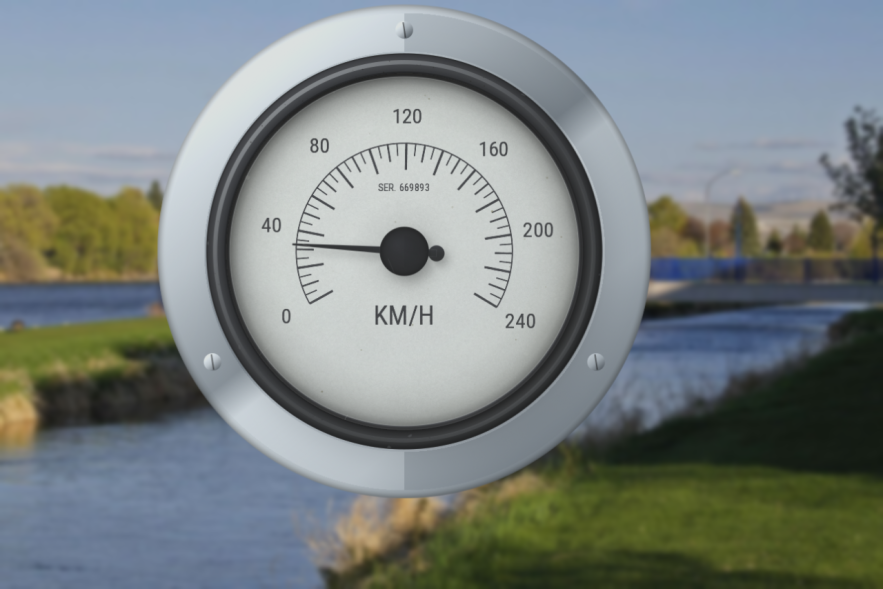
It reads 32.5 km/h
